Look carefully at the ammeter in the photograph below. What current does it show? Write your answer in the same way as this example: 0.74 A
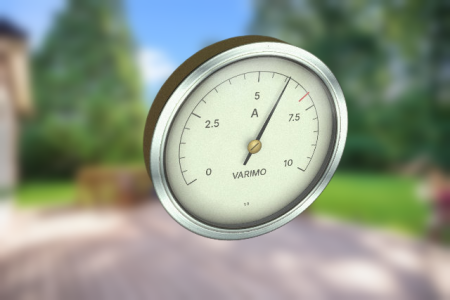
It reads 6 A
